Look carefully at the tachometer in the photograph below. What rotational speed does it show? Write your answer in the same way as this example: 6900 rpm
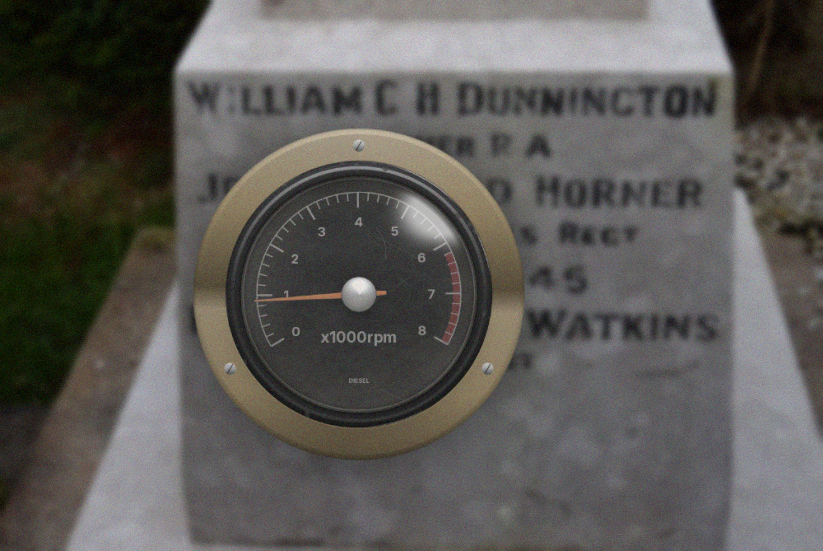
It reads 900 rpm
